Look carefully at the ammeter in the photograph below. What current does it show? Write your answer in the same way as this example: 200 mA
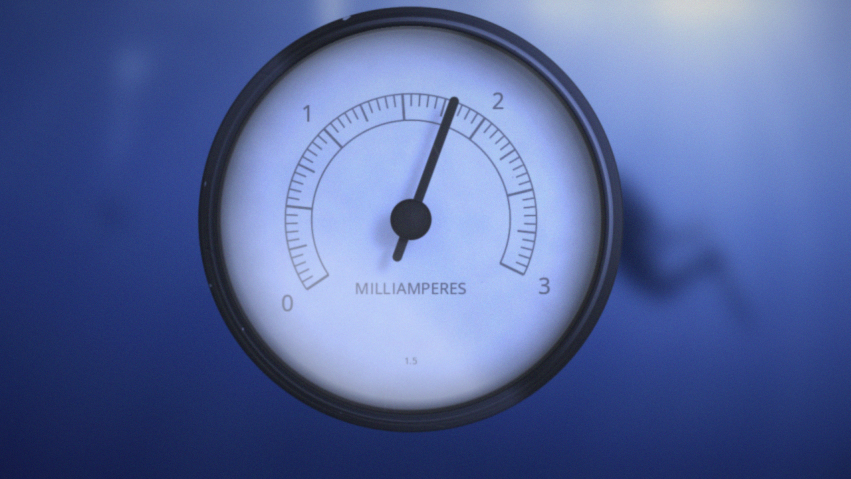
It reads 1.8 mA
